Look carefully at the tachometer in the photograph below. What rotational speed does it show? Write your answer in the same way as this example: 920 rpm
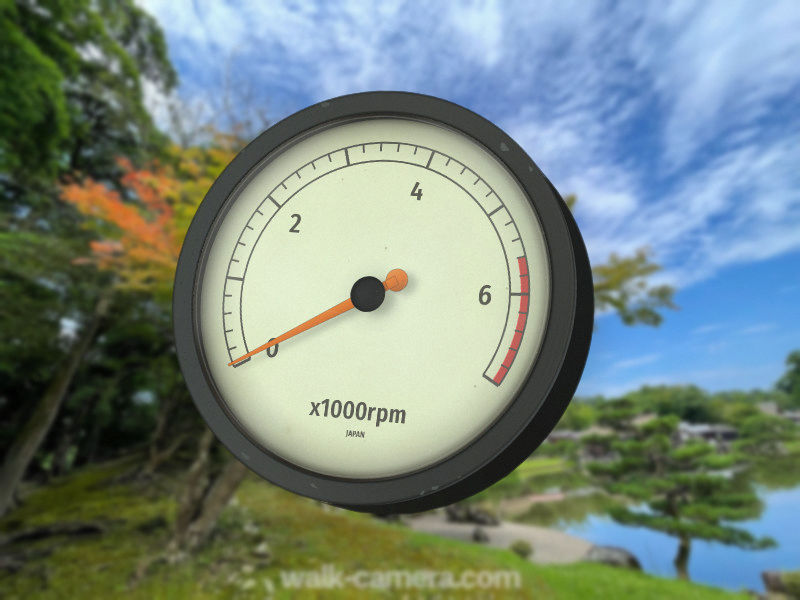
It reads 0 rpm
